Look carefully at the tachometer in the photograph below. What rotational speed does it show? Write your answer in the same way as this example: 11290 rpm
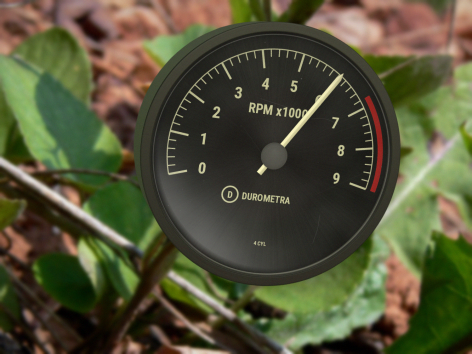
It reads 6000 rpm
